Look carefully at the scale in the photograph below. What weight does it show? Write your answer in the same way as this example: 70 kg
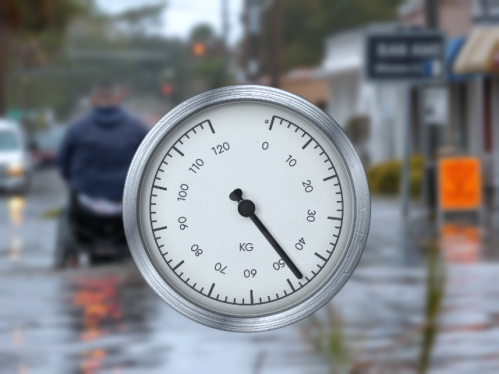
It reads 47 kg
